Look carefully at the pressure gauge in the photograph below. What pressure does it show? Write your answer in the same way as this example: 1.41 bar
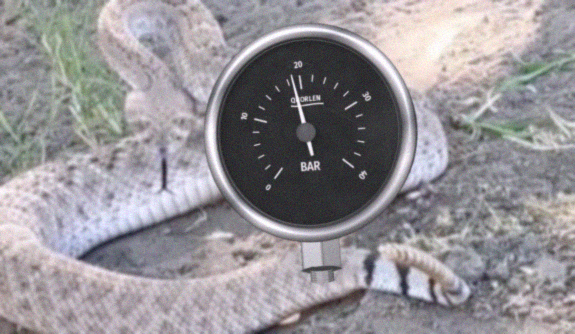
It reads 19 bar
